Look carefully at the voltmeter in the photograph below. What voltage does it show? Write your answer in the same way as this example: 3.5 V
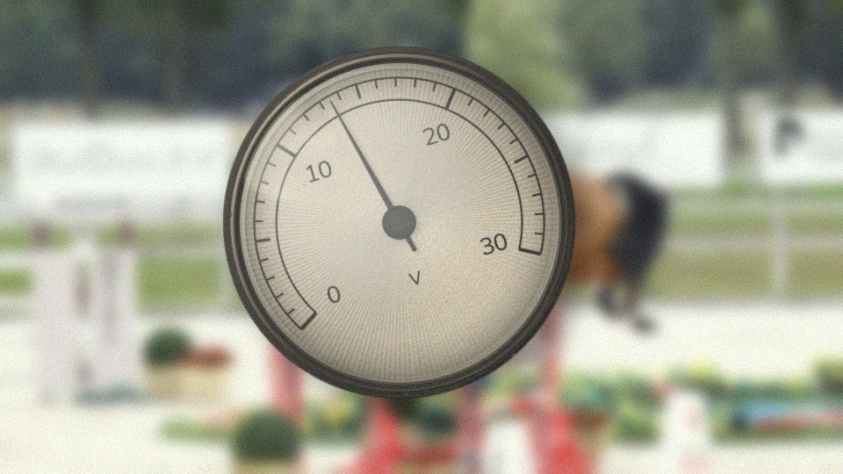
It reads 13.5 V
